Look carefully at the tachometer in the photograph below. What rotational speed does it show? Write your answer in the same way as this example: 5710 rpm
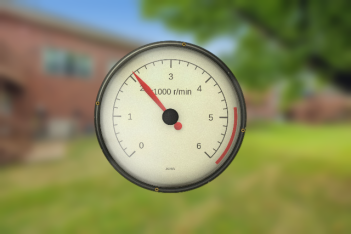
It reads 2100 rpm
